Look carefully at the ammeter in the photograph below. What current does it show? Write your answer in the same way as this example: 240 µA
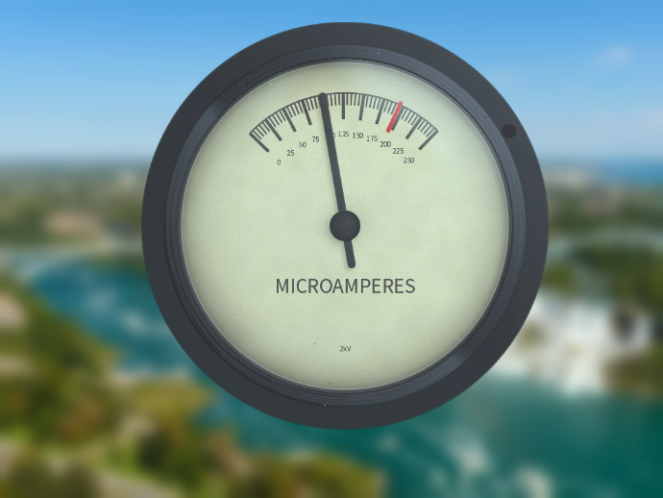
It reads 100 µA
